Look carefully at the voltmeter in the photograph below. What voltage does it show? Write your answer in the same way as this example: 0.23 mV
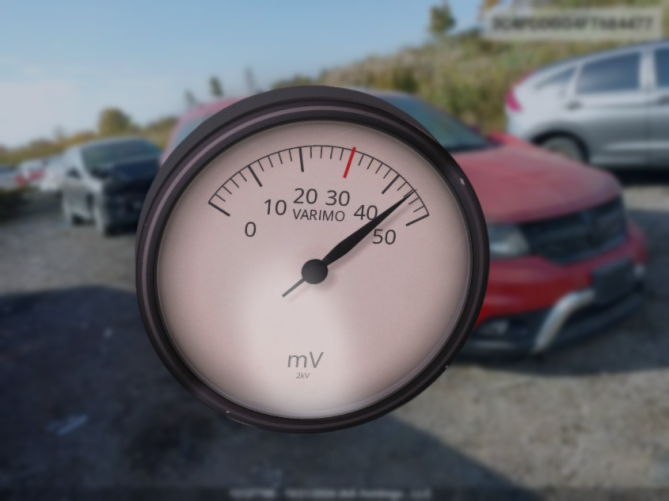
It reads 44 mV
